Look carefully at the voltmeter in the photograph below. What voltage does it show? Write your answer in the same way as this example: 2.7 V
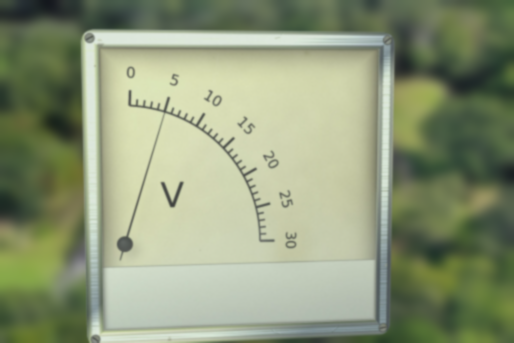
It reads 5 V
